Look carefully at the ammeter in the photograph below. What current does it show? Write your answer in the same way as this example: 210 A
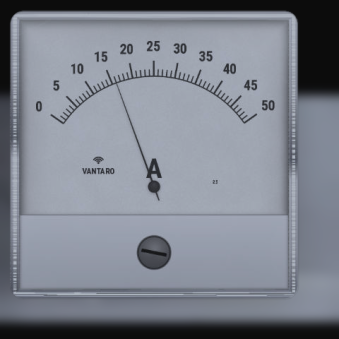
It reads 16 A
